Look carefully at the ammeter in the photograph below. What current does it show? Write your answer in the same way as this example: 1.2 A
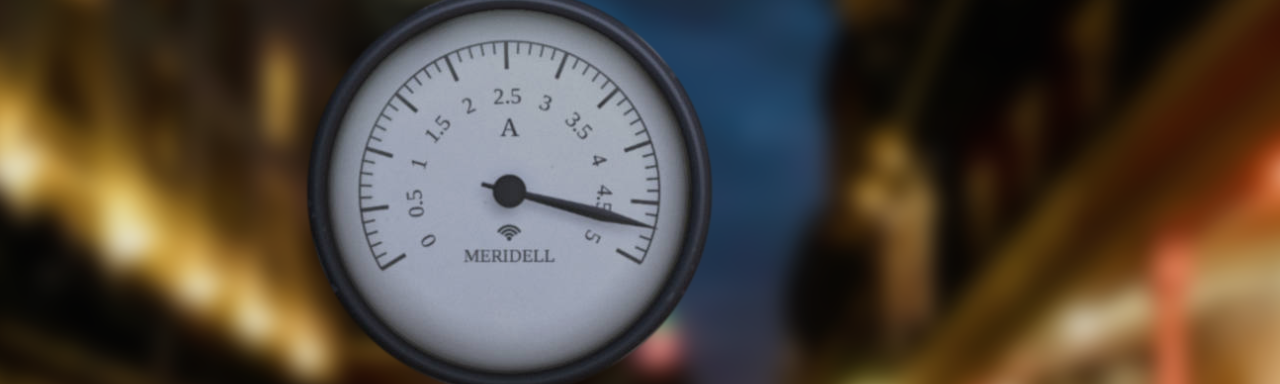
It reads 4.7 A
